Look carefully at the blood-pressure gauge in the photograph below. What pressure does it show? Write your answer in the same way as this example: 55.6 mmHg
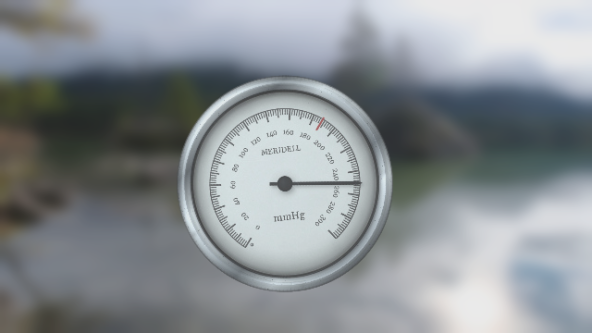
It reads 250 mmHg
